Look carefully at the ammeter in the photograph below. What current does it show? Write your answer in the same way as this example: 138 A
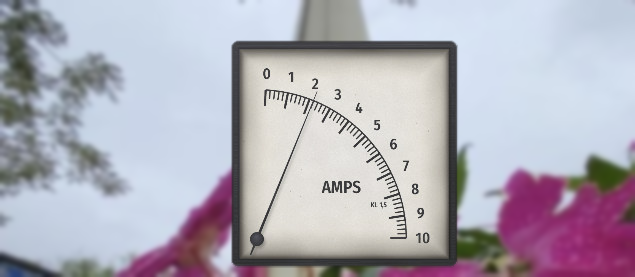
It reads 2.2 A
